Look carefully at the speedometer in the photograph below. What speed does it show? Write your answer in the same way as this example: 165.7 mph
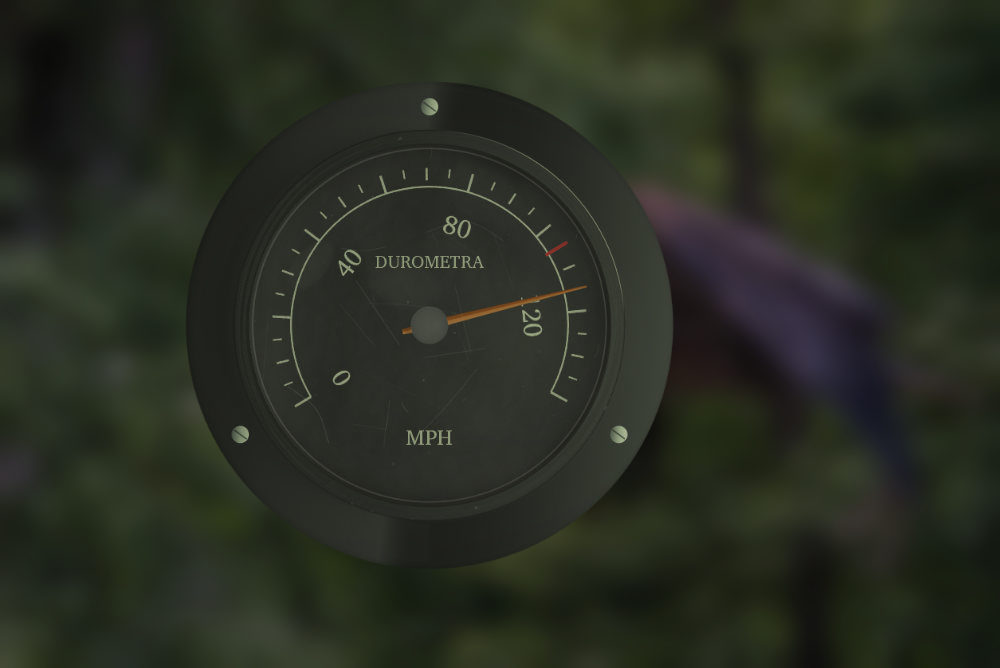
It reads 115 mph
